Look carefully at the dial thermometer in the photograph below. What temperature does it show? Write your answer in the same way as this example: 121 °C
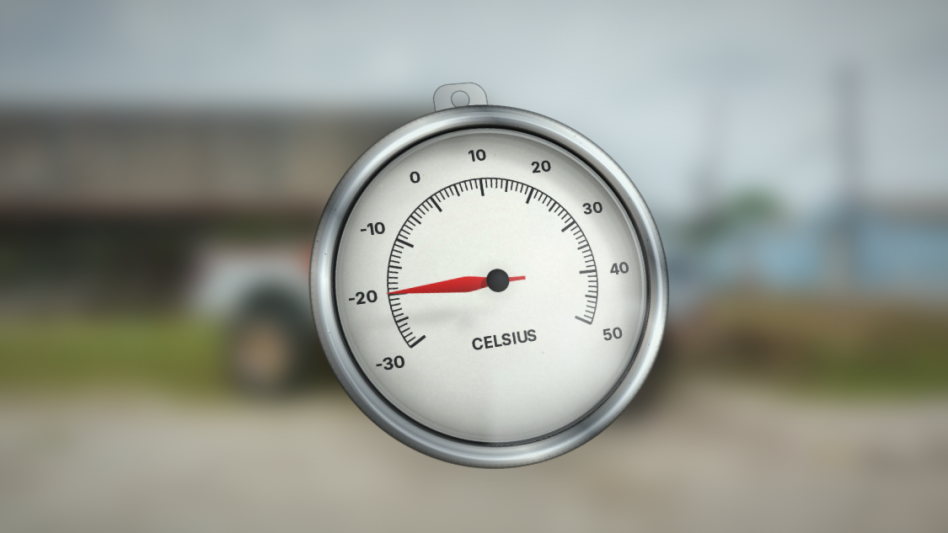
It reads -20 °C
